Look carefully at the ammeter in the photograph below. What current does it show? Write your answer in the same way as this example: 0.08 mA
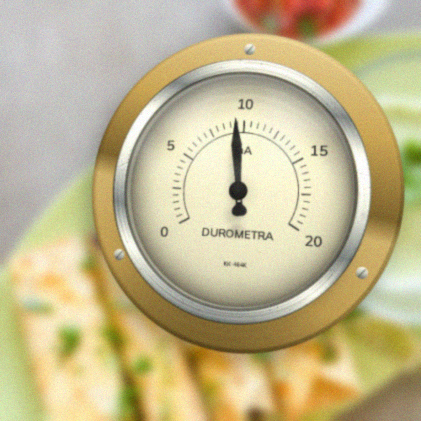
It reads 9.5 mA
